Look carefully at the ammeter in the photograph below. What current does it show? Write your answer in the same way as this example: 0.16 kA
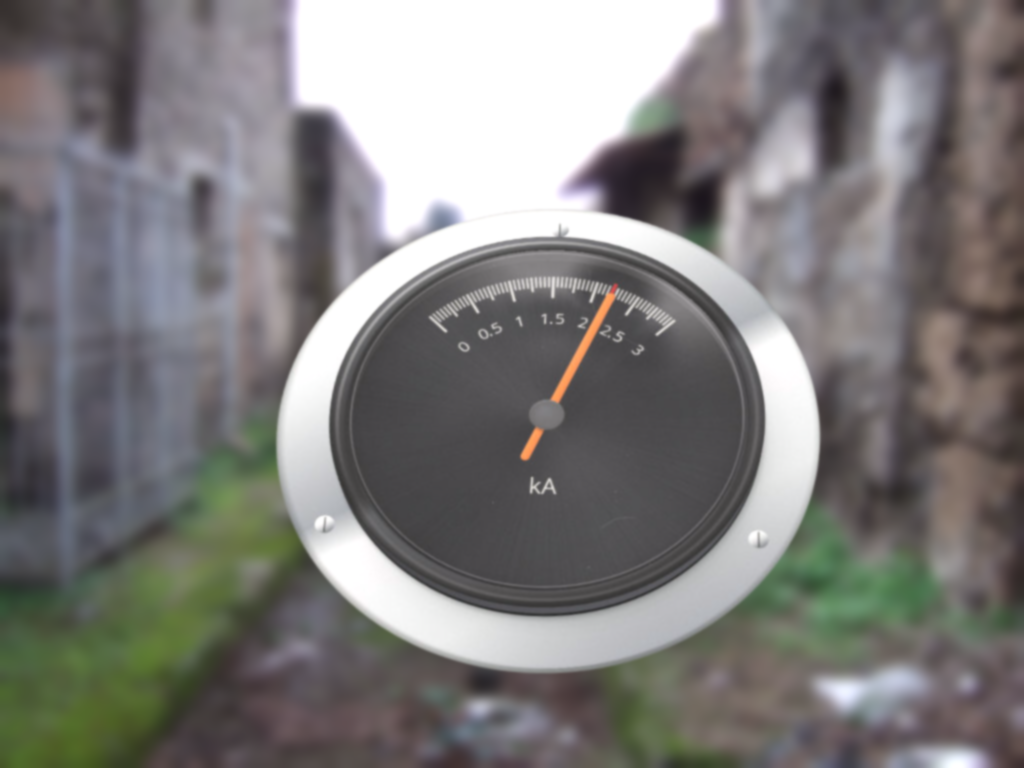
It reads 2.25 kA
